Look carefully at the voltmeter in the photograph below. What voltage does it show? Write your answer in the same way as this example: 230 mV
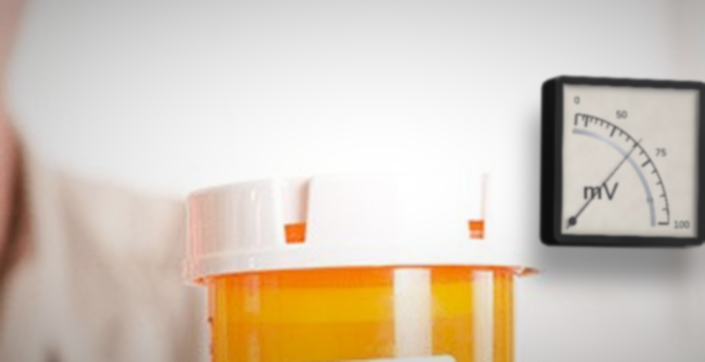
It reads 65 mV
